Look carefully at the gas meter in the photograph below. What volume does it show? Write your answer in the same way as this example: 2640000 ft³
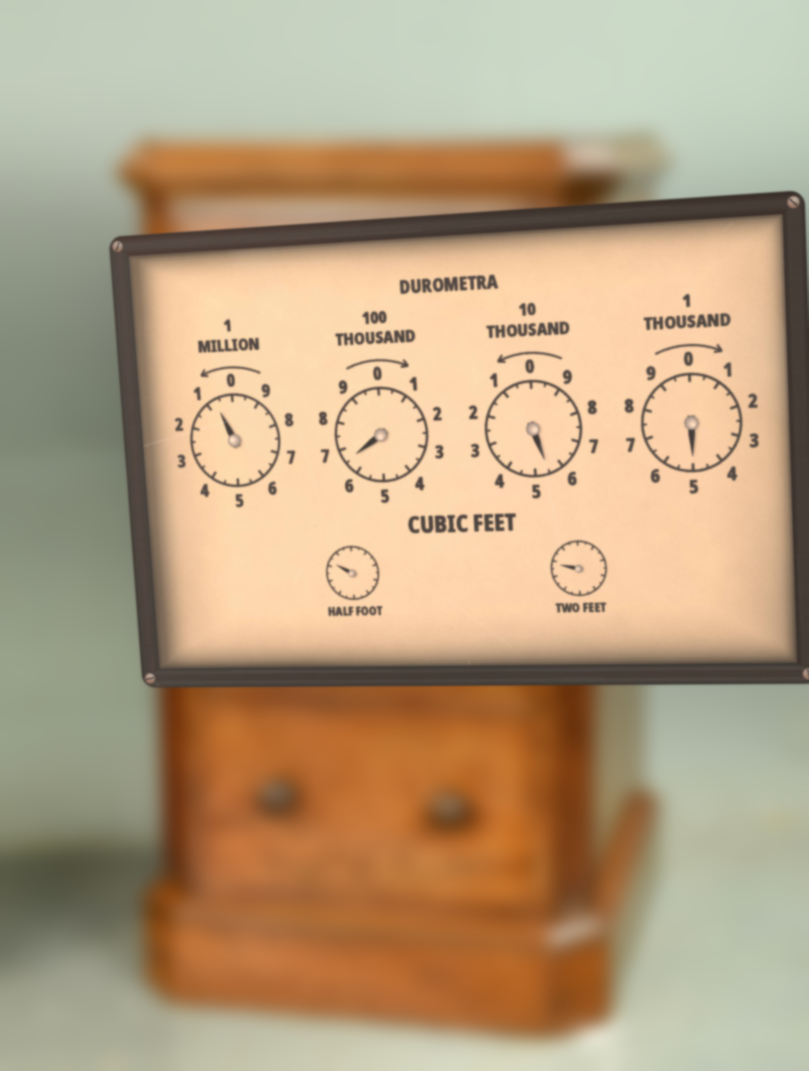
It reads 65500 ft³
